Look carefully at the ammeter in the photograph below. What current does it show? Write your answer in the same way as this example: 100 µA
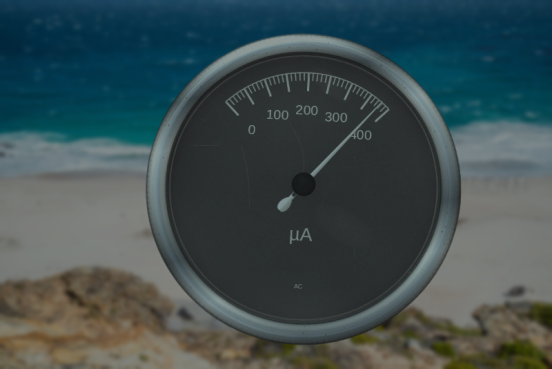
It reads 380 µA
